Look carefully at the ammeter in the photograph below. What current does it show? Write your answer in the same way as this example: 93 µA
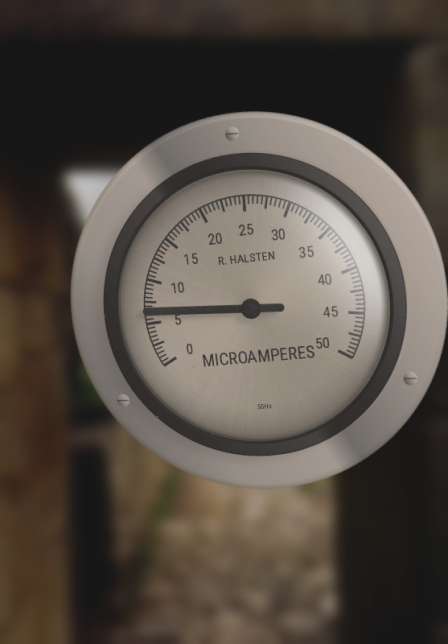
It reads 6.5 µA
